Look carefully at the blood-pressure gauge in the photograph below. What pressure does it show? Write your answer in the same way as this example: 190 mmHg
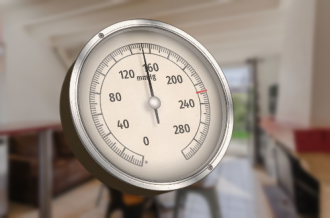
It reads 150 mmHg
